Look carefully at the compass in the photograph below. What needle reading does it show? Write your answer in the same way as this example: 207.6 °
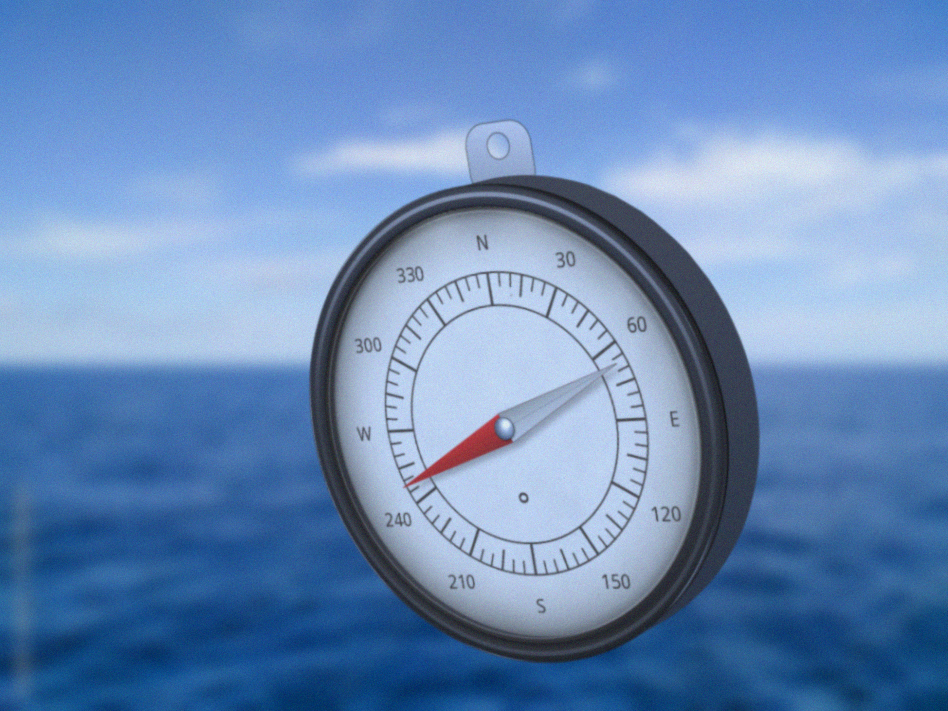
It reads 247.5 °
